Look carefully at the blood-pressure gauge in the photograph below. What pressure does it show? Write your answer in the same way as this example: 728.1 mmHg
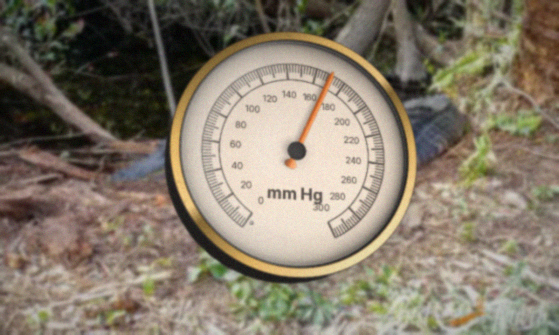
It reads 170 mmHg
